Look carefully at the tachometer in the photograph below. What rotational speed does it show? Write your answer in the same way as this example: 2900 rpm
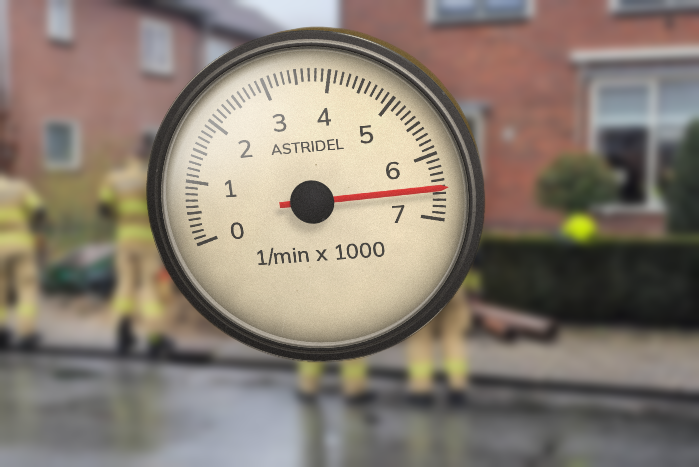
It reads 6500 rpm
